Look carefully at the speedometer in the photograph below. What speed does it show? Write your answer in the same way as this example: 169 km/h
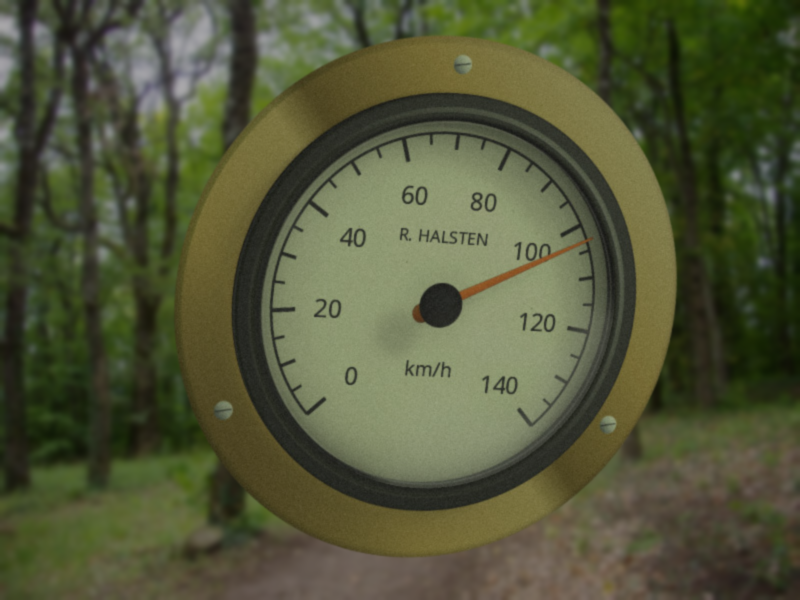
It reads 102.5 km/h
